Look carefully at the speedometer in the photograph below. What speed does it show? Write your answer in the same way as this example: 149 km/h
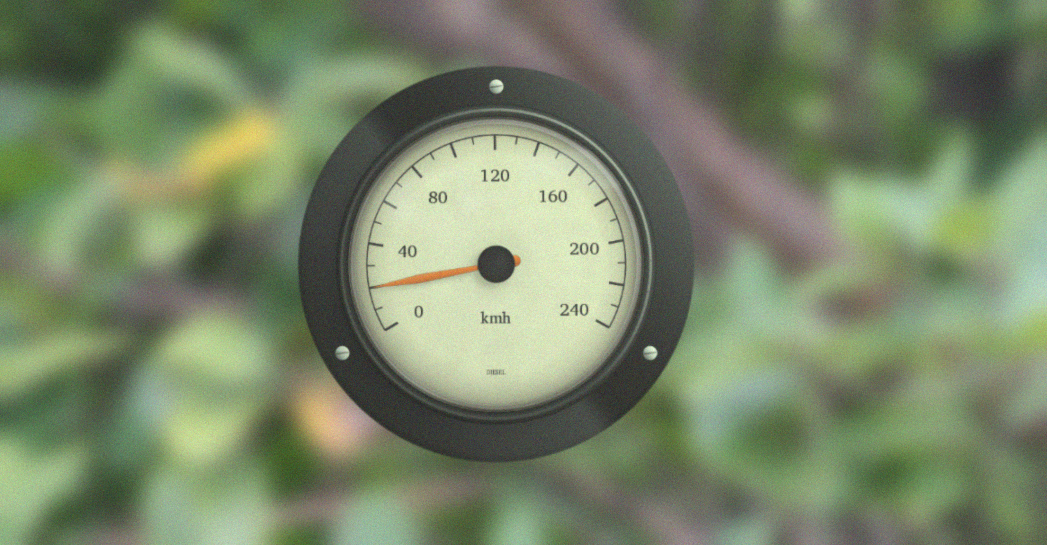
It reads 20 km/h
